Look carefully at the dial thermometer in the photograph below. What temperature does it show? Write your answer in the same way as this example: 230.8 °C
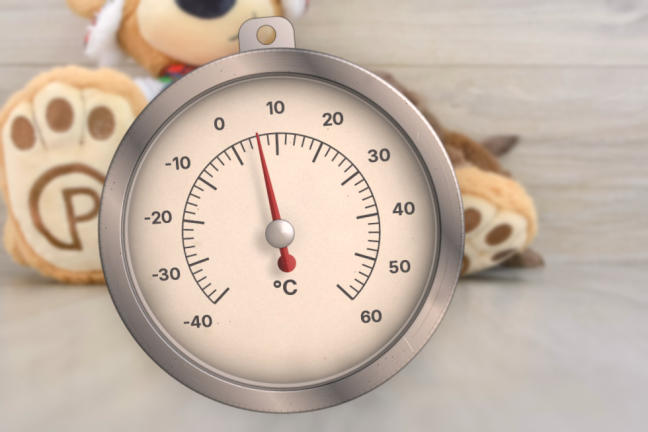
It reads 6 °C
